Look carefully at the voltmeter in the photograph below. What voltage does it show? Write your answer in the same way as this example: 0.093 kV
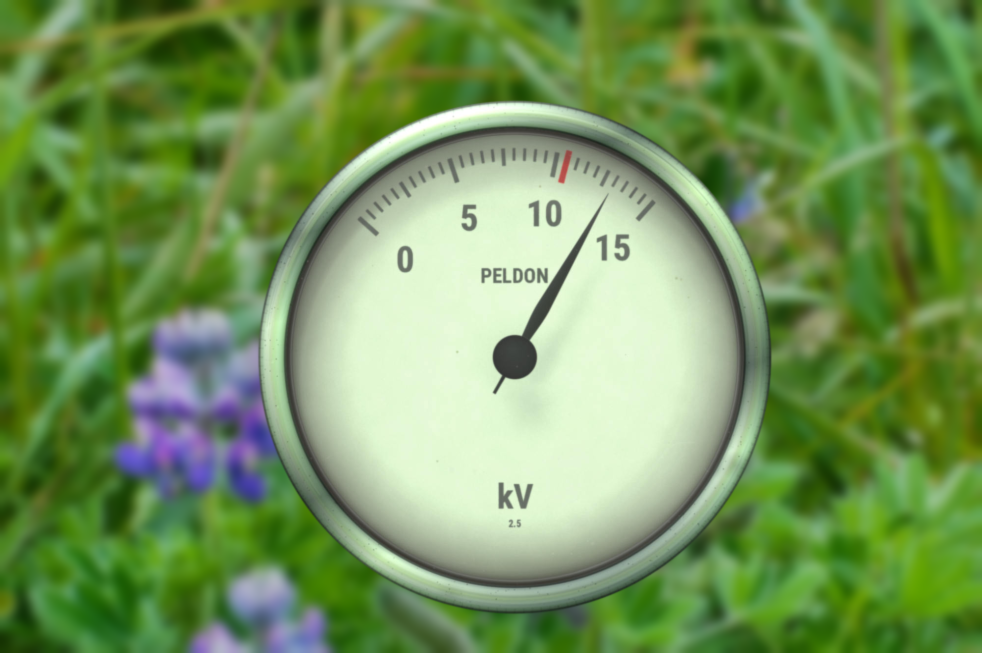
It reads 13 kV
